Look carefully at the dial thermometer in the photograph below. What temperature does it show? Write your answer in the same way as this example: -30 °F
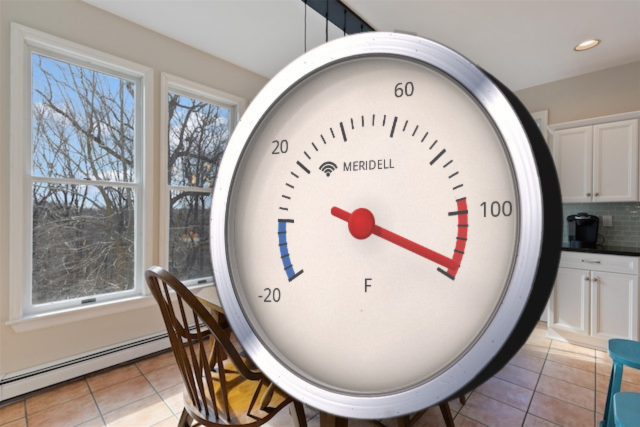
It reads 116 °F
